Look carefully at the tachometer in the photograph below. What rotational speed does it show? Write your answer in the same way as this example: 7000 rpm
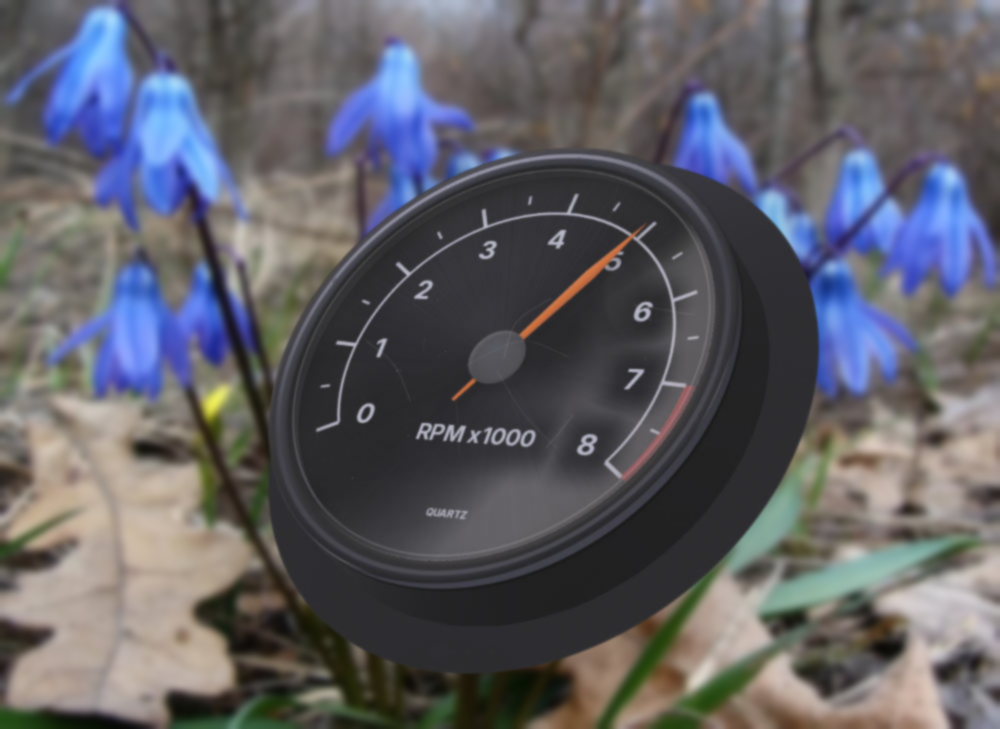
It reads 5000 rpm
